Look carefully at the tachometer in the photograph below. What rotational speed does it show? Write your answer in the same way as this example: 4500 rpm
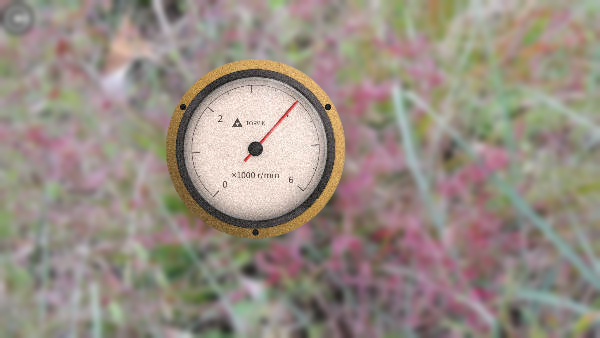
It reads 4000 rpm
